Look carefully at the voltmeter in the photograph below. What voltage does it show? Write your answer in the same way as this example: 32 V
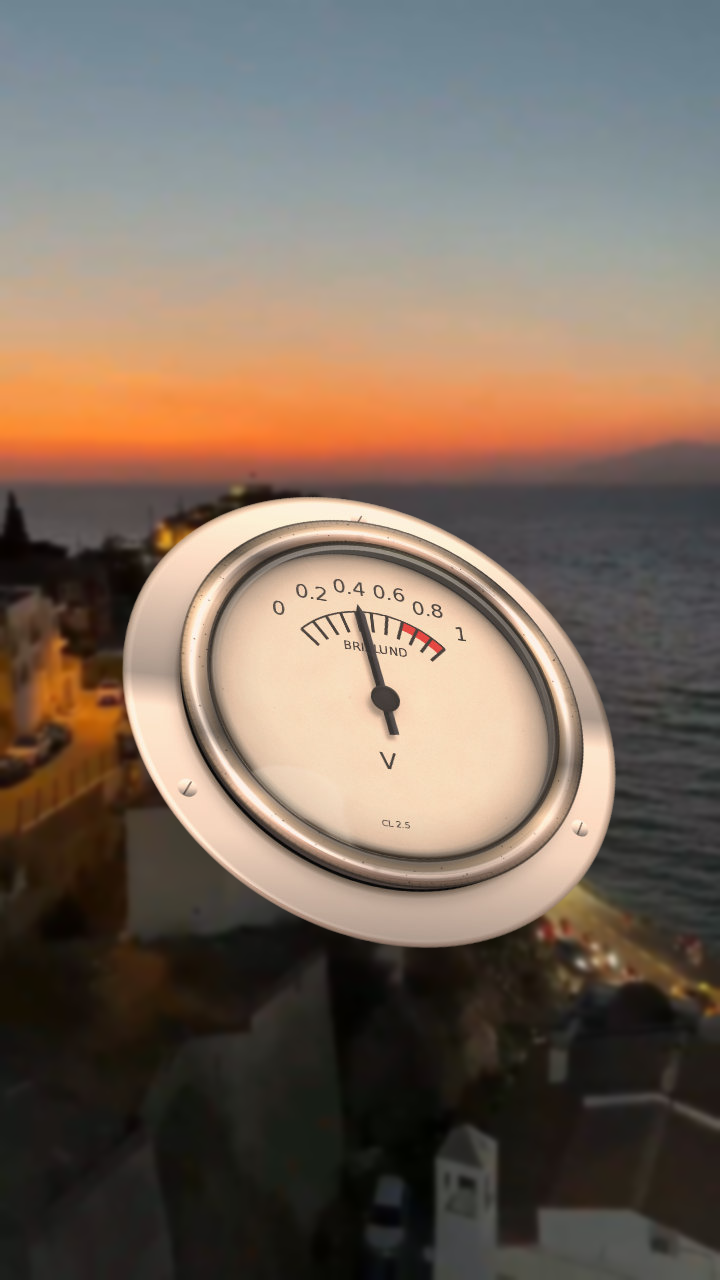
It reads 0.4 V
